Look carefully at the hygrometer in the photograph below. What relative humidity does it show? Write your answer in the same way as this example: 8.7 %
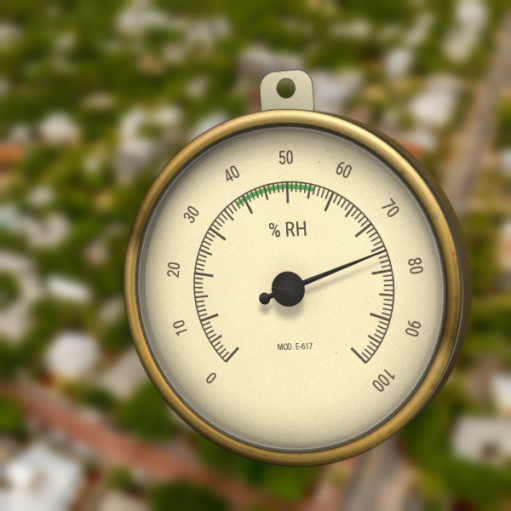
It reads 76 %
